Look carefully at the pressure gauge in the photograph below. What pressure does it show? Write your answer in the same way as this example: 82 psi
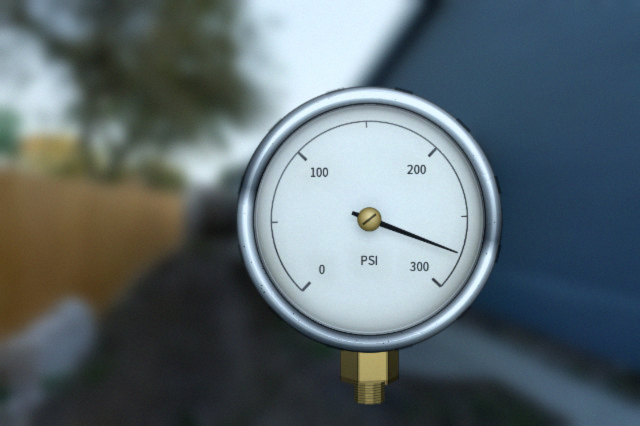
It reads 275 psi
